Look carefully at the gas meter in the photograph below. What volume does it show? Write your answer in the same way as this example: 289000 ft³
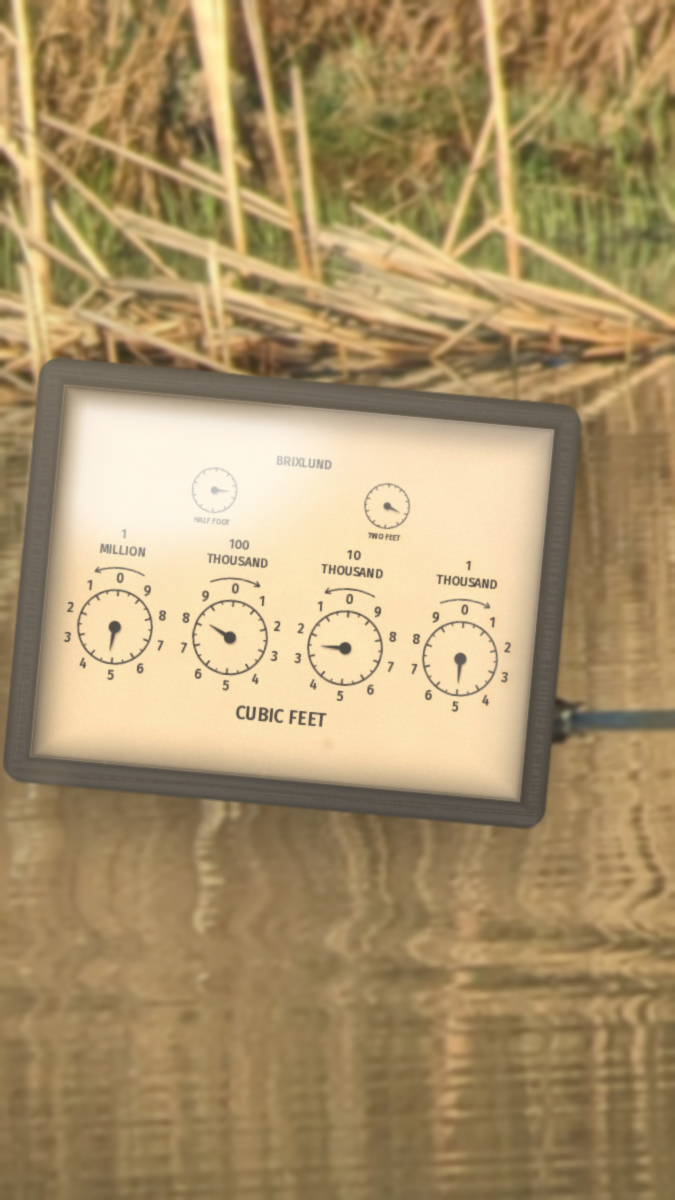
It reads 482500 ft³
